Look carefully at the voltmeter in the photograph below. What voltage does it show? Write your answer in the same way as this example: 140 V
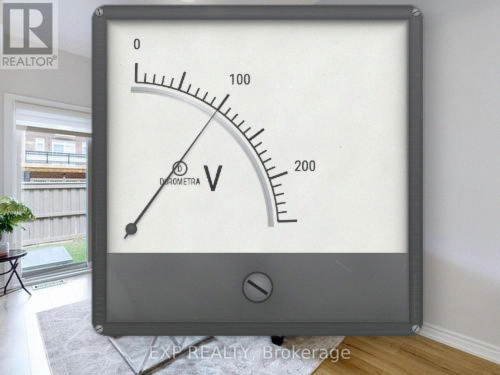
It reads 100 V
